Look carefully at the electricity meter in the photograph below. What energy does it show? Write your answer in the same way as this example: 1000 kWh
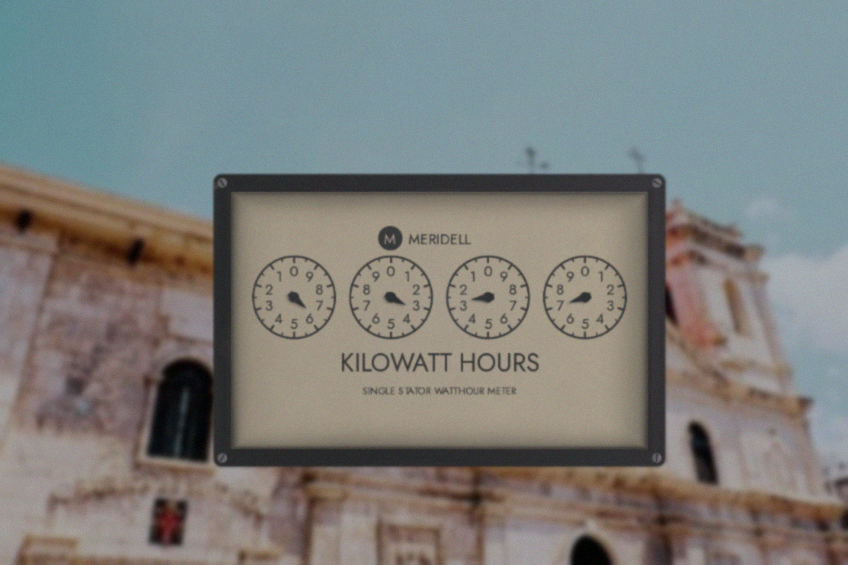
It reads 6327 kWh
